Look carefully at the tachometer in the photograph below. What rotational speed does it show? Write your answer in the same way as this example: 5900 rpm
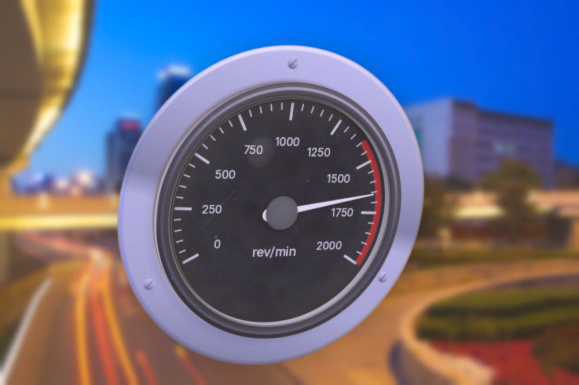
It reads 1650 rpm
